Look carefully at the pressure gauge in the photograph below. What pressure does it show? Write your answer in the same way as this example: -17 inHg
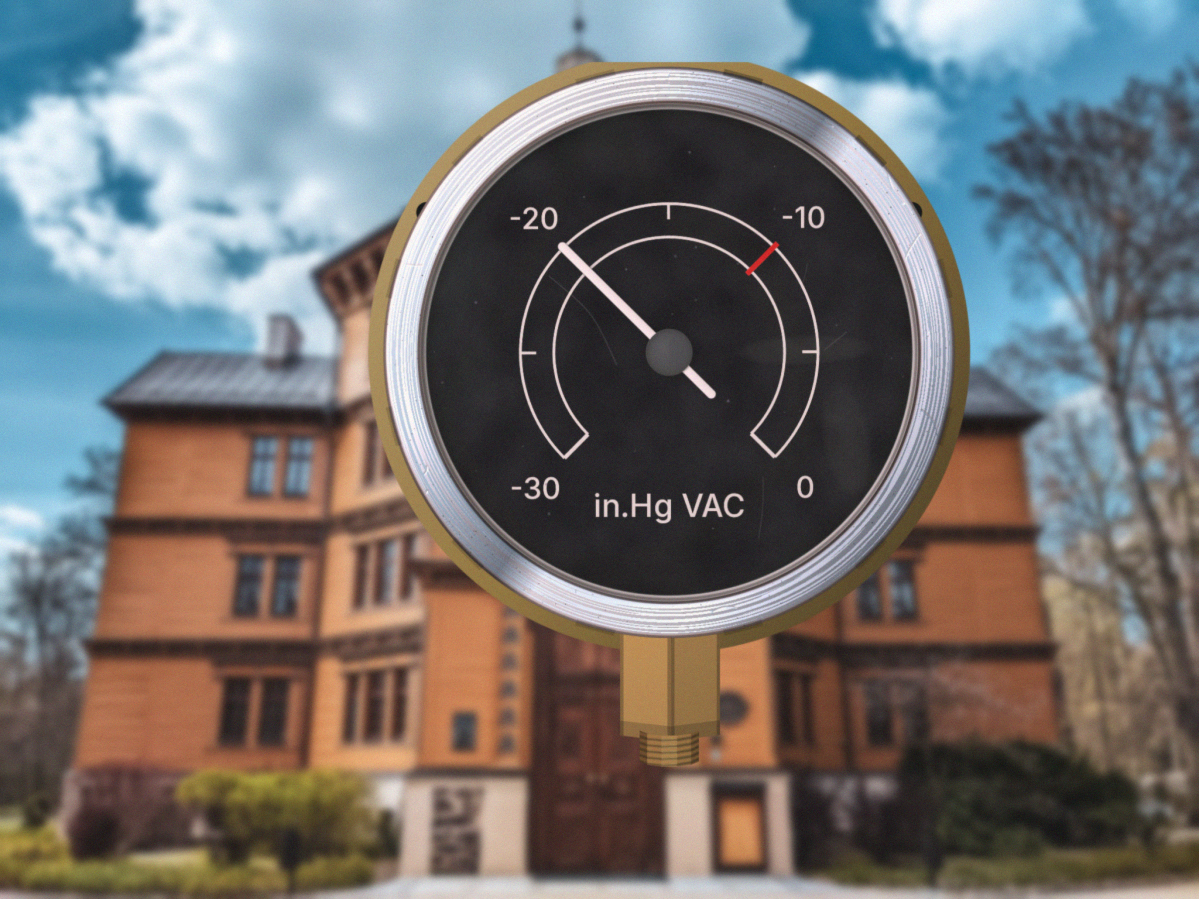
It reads -20 inHg
